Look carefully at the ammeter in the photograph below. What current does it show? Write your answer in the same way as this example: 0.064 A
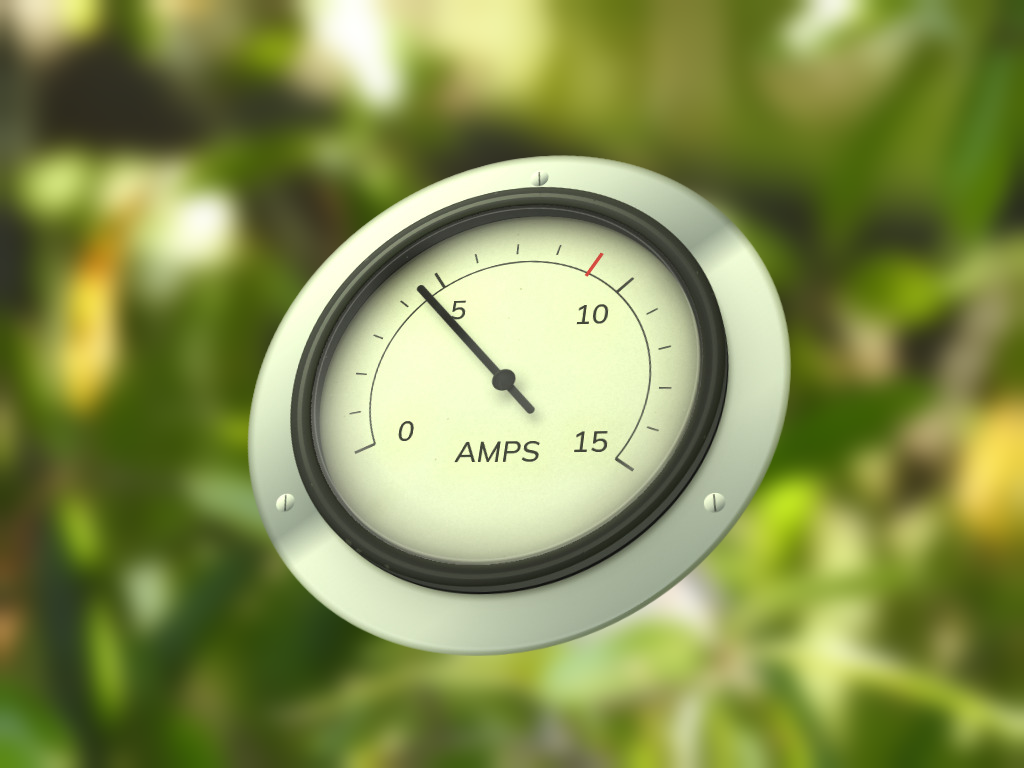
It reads 4.5 A
